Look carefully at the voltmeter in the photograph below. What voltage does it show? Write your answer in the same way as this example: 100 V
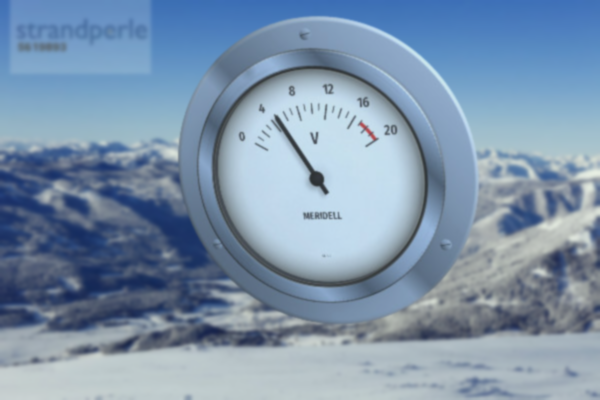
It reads 5 V
